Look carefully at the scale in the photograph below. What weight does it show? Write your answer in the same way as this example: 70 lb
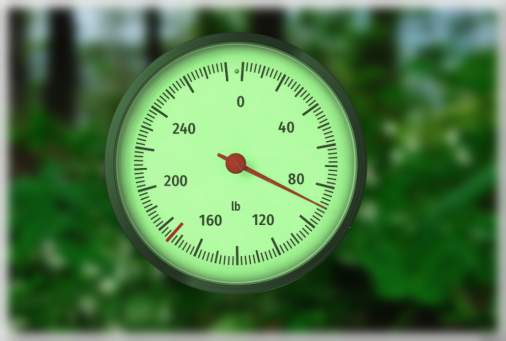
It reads 90 lb
